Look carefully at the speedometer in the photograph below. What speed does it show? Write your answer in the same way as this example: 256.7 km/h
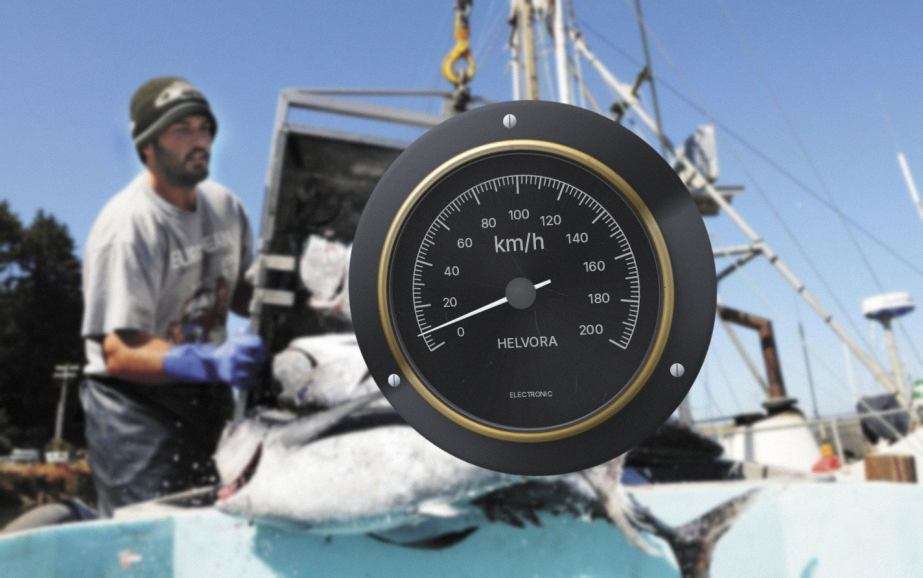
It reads 8 km/h
